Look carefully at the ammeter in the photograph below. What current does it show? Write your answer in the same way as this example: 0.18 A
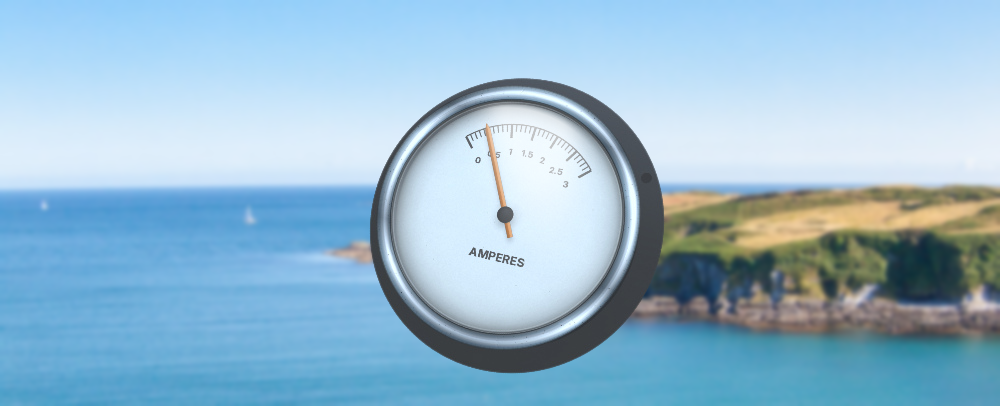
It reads 0.5 A
